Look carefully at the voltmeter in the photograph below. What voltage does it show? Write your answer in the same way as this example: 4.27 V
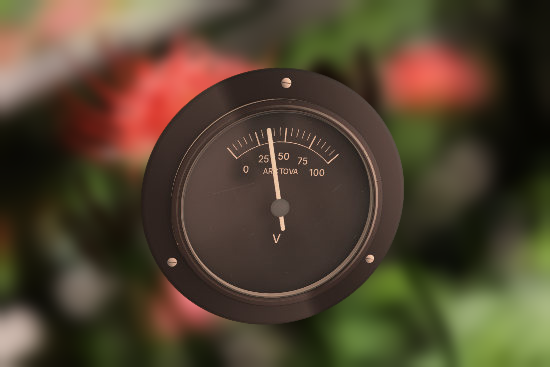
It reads 35 V
